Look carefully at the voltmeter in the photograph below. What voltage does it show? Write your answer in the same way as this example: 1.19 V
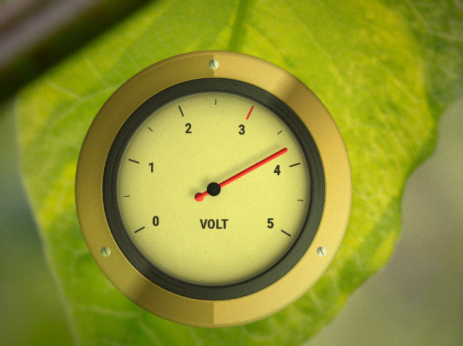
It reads 3.75 V
